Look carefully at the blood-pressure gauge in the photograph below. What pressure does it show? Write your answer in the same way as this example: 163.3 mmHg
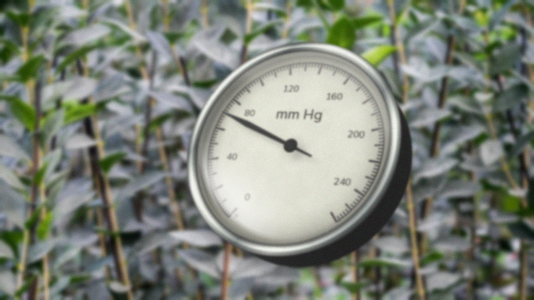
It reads 70 mmHg
